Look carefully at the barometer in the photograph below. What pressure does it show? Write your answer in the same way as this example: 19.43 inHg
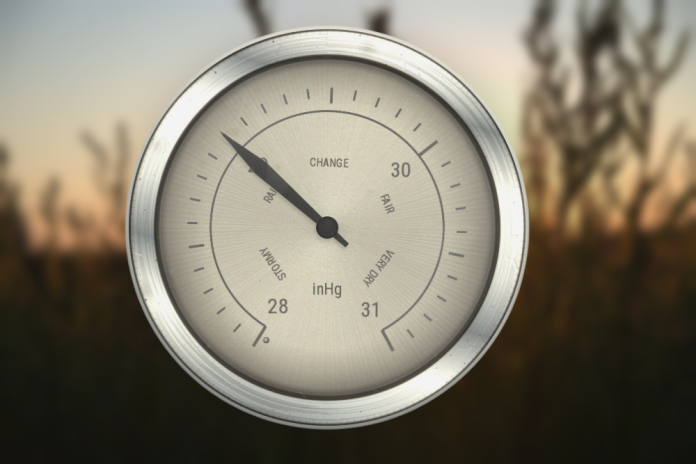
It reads 29 inHg
